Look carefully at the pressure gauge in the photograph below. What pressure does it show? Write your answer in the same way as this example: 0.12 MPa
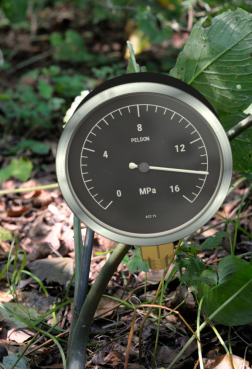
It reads 14 MPa
